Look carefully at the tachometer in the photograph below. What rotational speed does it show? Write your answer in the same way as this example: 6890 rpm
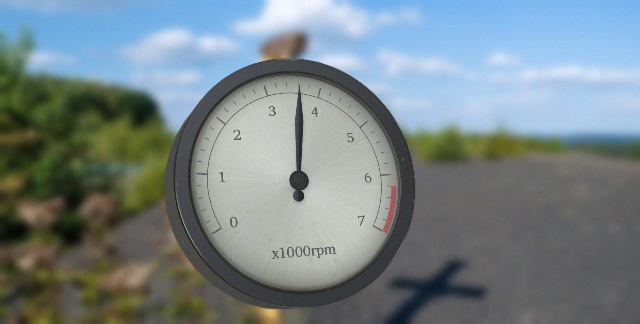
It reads 3600 rpm
